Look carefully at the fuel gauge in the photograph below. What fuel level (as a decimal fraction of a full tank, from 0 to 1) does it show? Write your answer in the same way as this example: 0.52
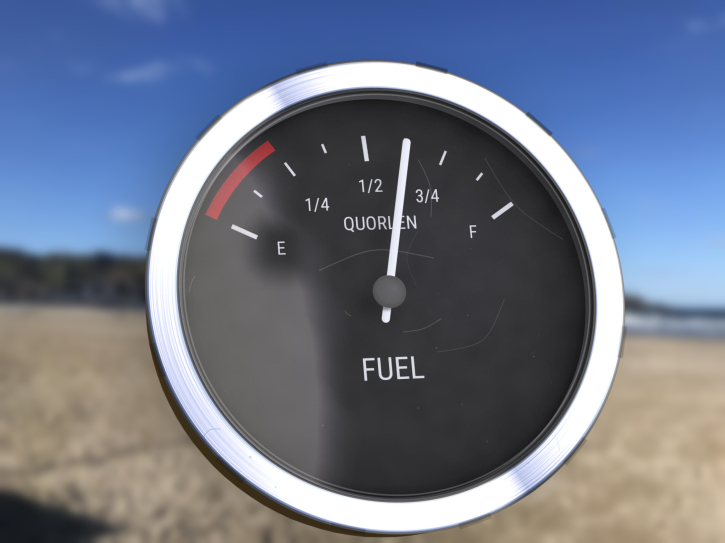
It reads 0.625
